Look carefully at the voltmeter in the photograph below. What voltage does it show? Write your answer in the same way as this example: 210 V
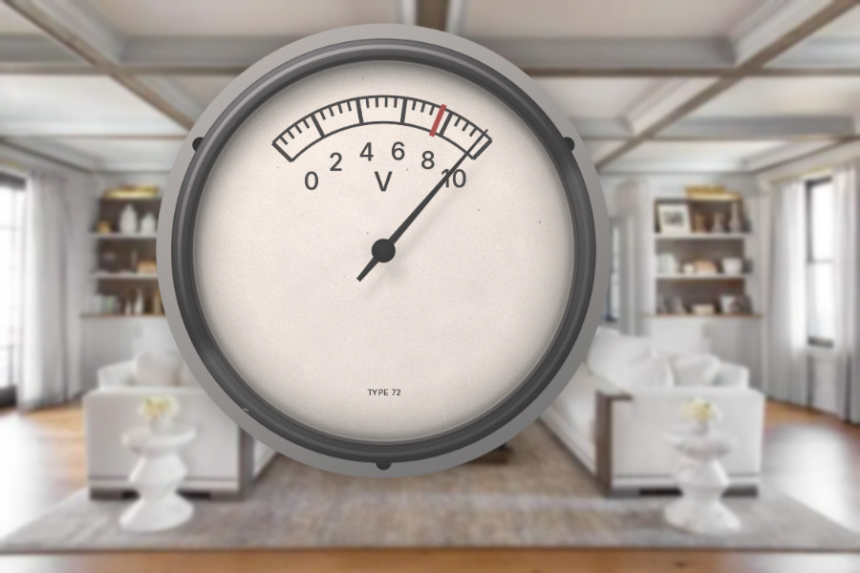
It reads 9.6 V
